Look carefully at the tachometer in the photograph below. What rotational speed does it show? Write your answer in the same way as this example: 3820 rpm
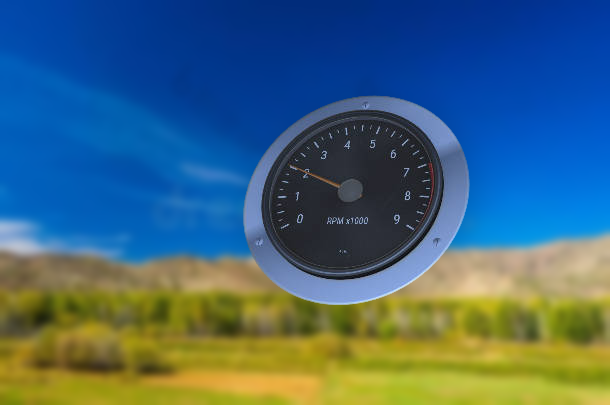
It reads 2000 rpm
